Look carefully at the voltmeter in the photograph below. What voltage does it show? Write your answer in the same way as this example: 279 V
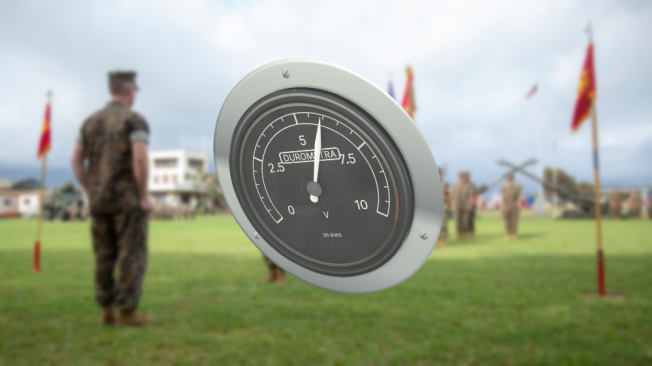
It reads 6 V
